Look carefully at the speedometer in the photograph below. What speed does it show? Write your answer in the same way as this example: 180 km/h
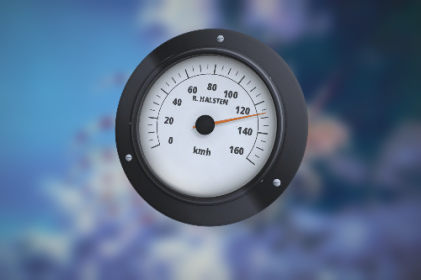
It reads 127.5 km/h
